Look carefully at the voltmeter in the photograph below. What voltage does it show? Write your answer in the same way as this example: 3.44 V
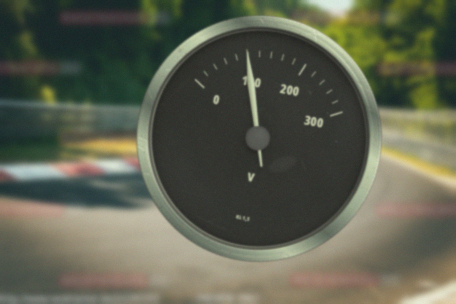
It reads 100 V
